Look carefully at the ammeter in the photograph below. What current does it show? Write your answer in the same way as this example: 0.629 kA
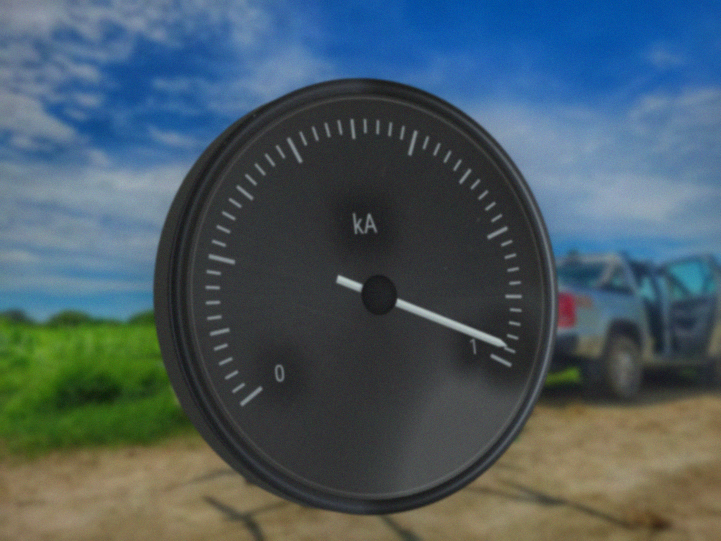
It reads 0.98 kA
